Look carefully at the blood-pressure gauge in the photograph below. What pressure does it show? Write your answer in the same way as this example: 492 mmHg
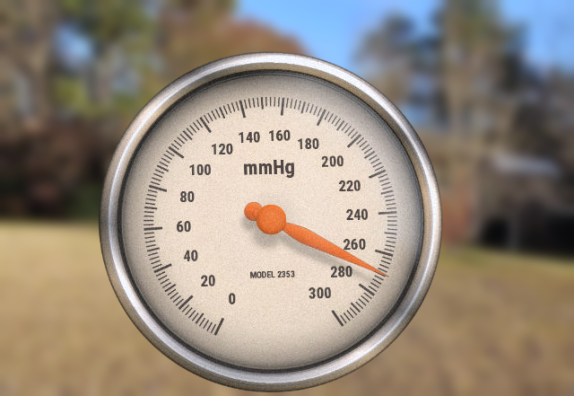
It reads 270 mmHg
